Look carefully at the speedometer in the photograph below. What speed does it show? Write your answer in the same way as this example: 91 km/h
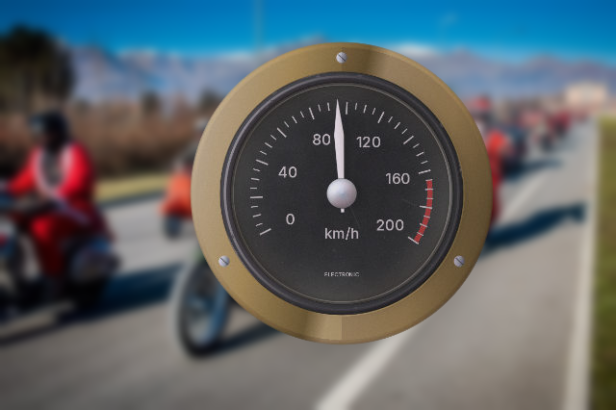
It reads 95 km/h
